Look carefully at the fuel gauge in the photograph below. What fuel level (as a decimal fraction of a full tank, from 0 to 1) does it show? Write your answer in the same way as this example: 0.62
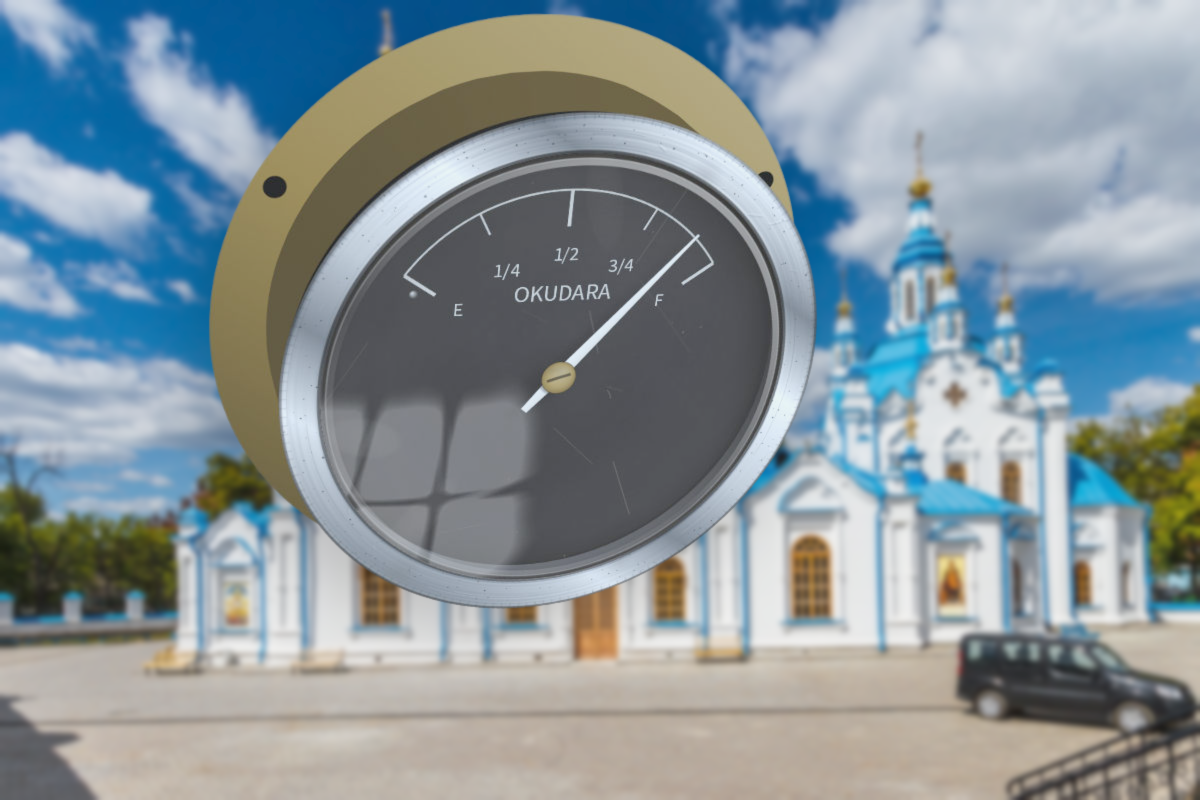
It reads 0.875
